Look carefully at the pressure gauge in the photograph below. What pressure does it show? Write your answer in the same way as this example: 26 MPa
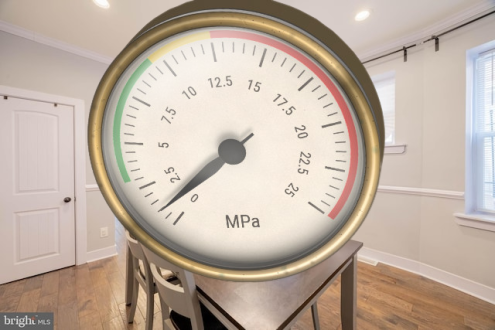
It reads 1 MPa
